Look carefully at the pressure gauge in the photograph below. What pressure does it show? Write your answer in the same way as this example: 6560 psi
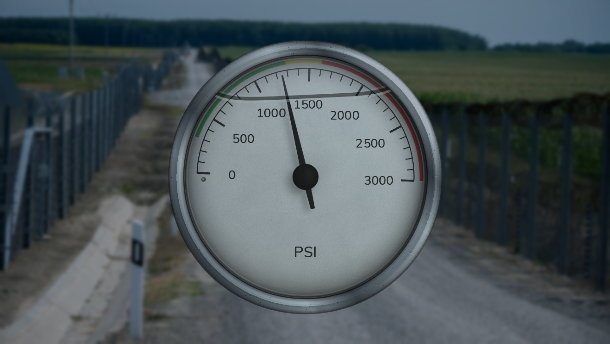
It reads 1250 psi
